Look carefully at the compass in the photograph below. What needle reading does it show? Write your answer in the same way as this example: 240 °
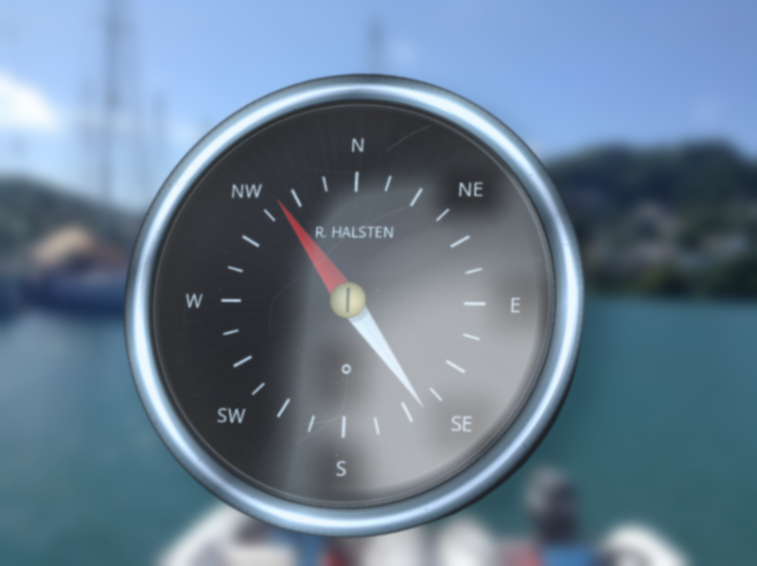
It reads 322.5 °
